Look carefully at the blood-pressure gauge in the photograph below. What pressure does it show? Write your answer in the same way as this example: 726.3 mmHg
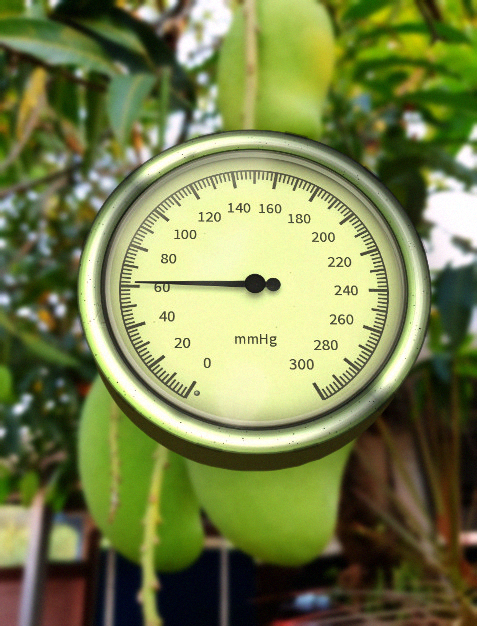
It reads 60 mmHg
